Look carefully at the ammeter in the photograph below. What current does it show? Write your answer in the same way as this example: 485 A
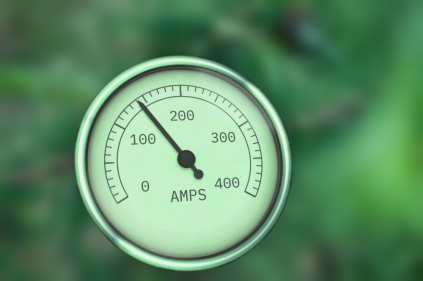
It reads 140 A
